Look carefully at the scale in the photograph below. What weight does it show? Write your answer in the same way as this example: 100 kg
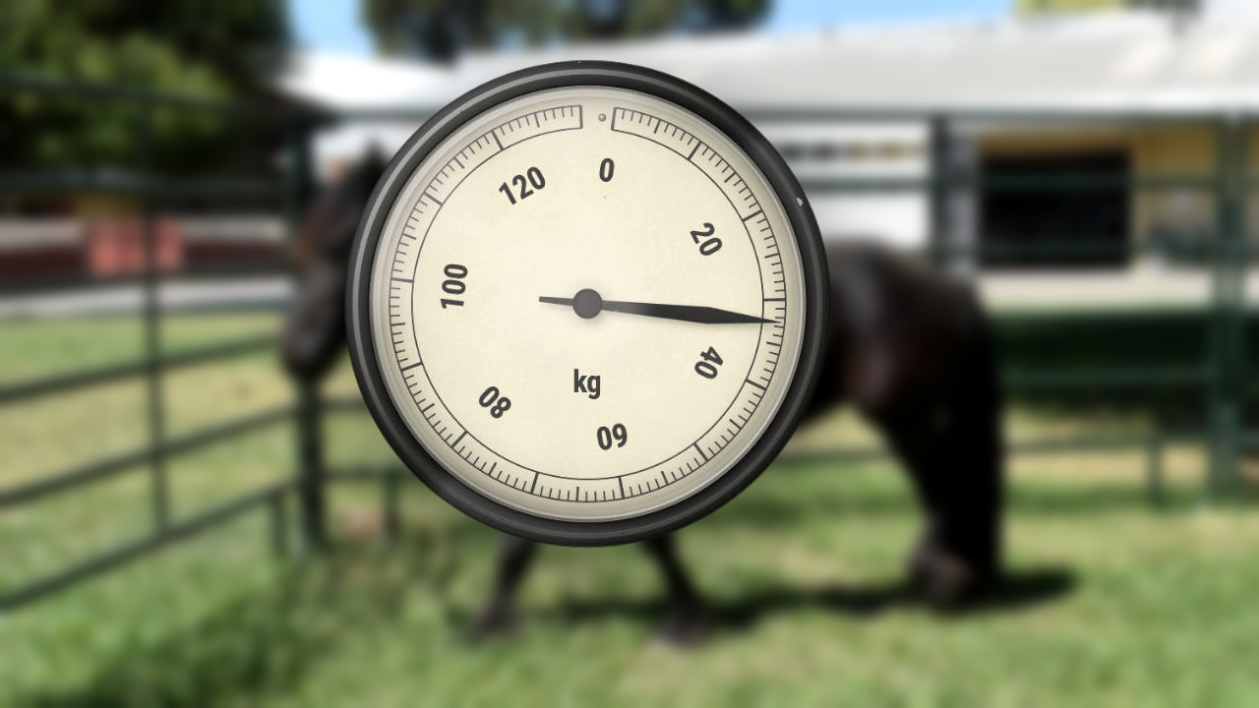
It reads 32.5 kg
